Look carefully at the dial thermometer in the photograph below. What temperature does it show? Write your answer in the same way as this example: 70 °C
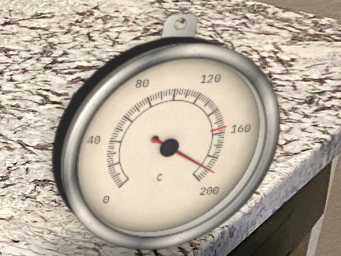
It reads 190 °C
